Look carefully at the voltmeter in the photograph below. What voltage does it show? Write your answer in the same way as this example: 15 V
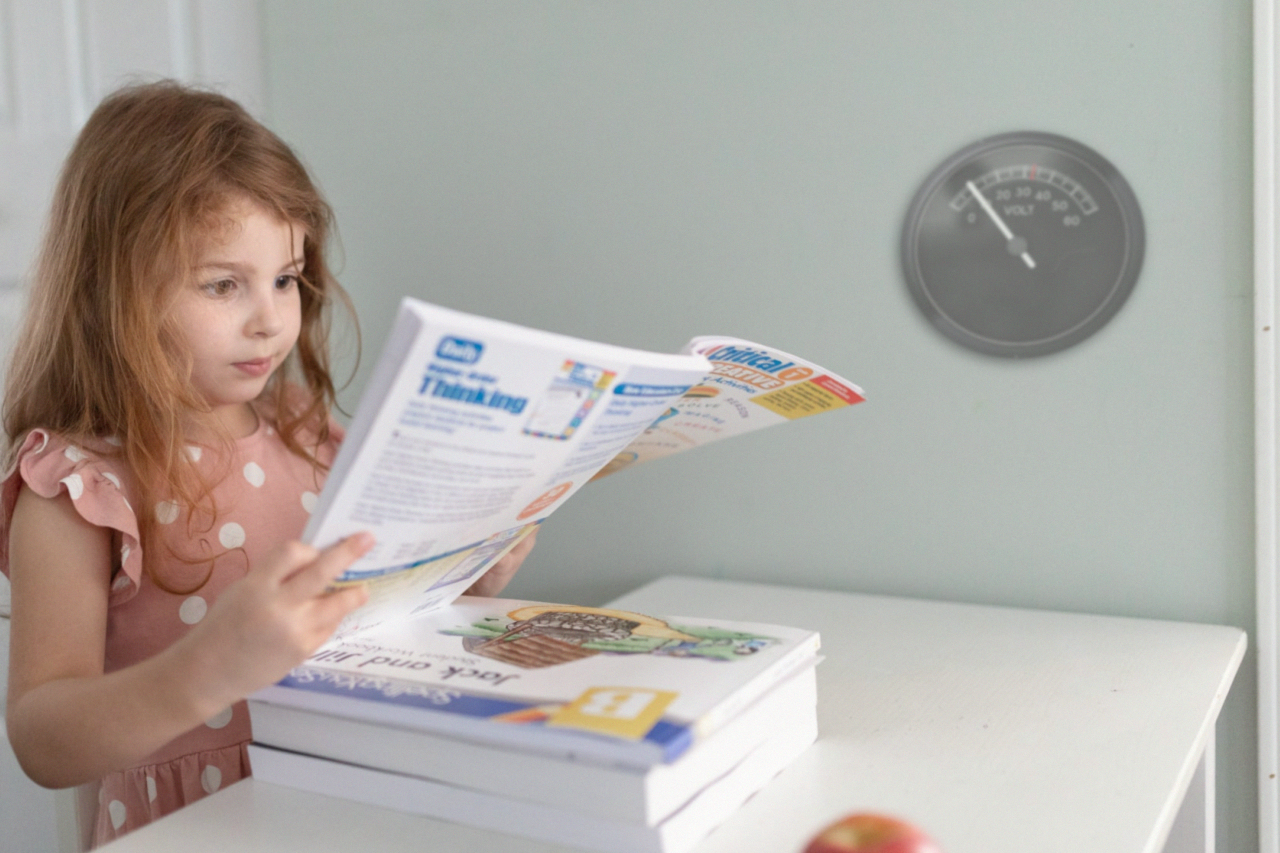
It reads 10 V
